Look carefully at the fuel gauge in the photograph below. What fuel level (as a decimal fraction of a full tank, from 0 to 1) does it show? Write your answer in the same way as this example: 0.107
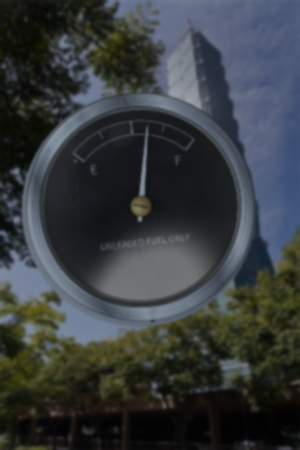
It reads 0.625
